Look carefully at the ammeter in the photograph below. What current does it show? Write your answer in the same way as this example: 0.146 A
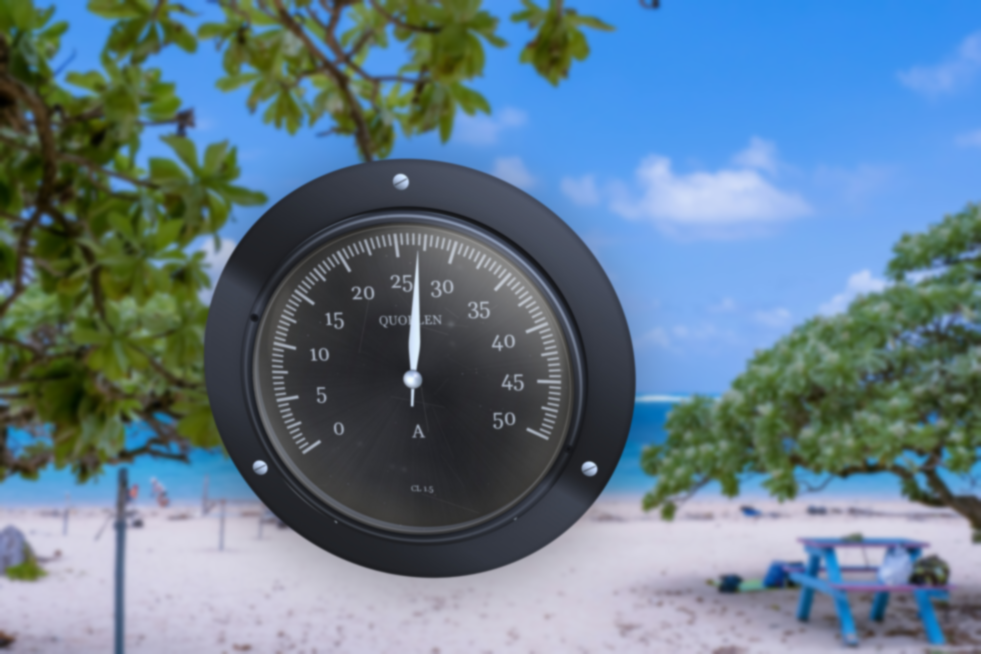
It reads 27 A
